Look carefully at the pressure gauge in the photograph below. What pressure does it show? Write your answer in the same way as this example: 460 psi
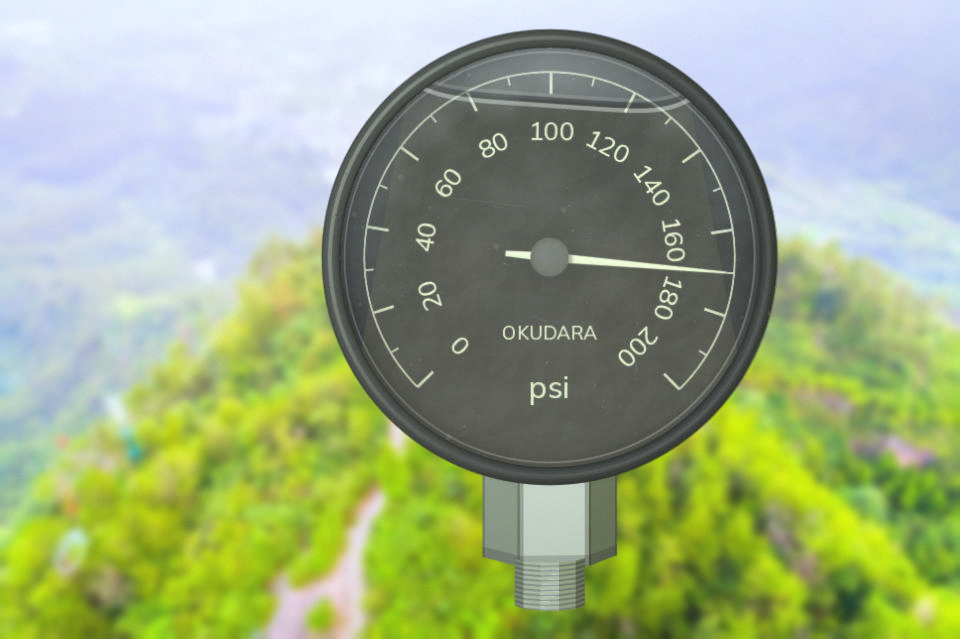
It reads 170 psi
